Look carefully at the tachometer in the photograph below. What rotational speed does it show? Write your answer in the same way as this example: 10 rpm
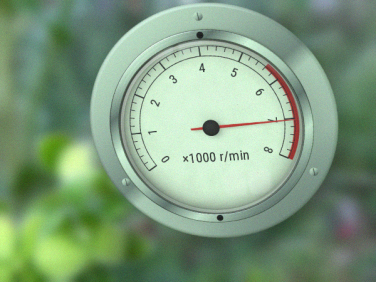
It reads 7000 rpm
